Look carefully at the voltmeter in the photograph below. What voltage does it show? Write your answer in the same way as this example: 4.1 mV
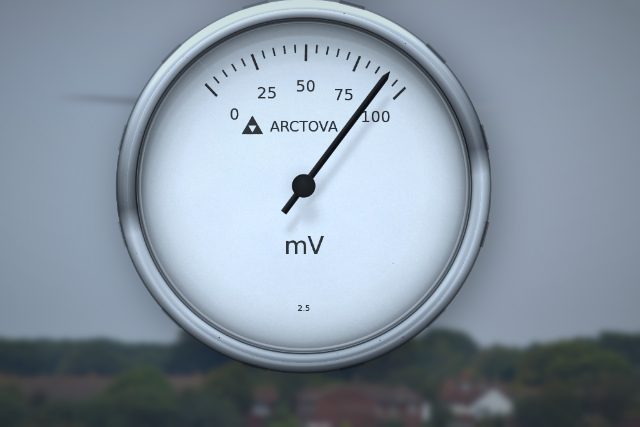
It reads 90 mV
